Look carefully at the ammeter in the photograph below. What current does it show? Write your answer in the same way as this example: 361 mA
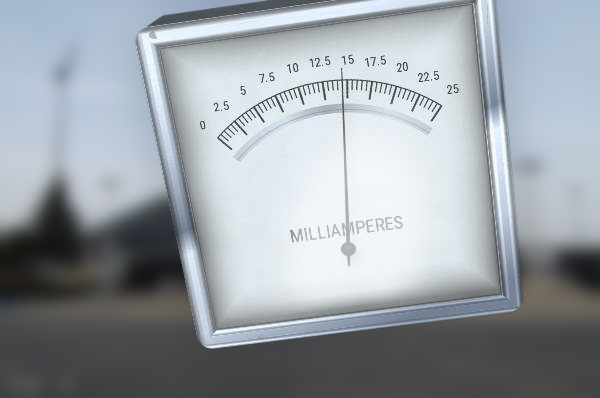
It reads 14.5 mA
